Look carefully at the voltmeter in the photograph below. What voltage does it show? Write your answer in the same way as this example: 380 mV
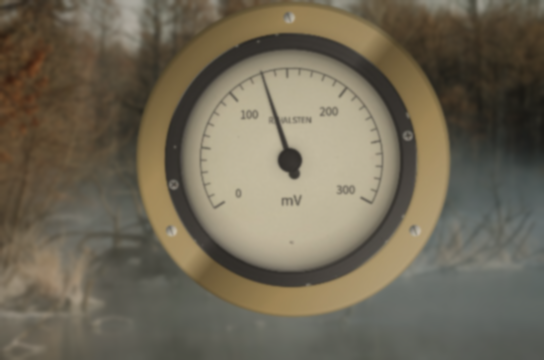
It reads 130 mV
